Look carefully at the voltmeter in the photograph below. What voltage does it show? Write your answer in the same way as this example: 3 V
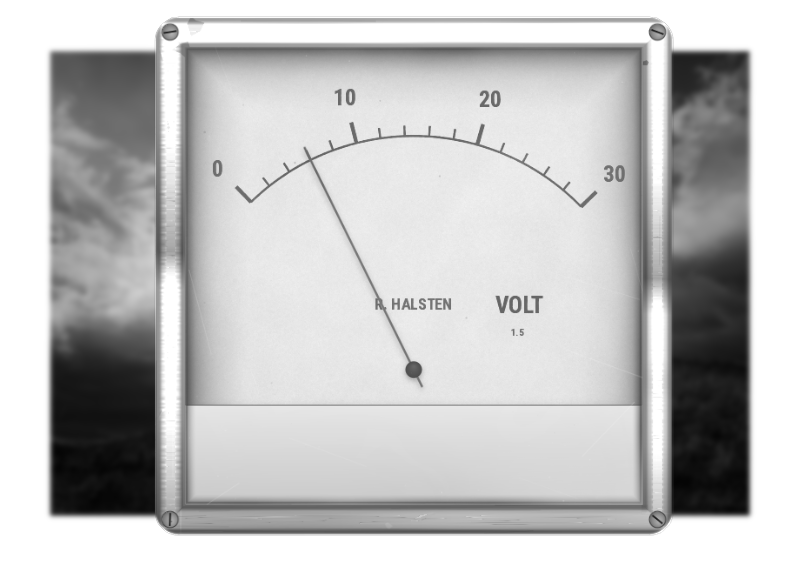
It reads 6 V
